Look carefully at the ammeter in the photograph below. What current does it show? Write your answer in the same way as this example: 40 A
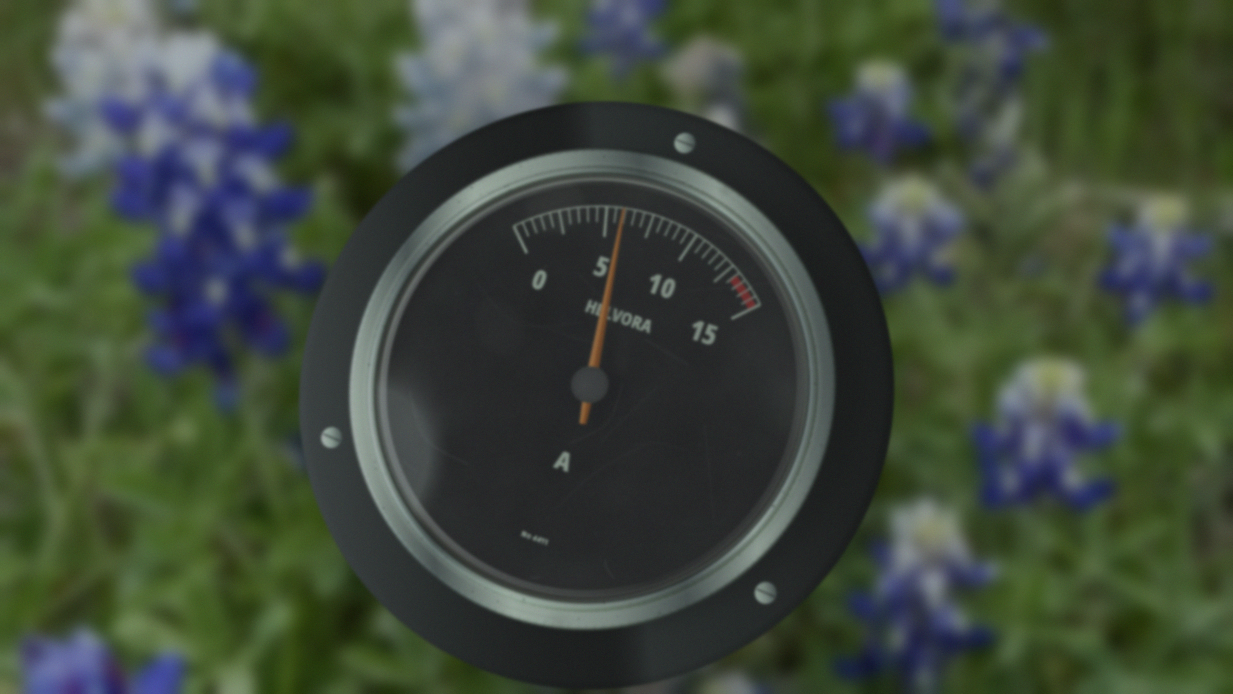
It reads 6 A
